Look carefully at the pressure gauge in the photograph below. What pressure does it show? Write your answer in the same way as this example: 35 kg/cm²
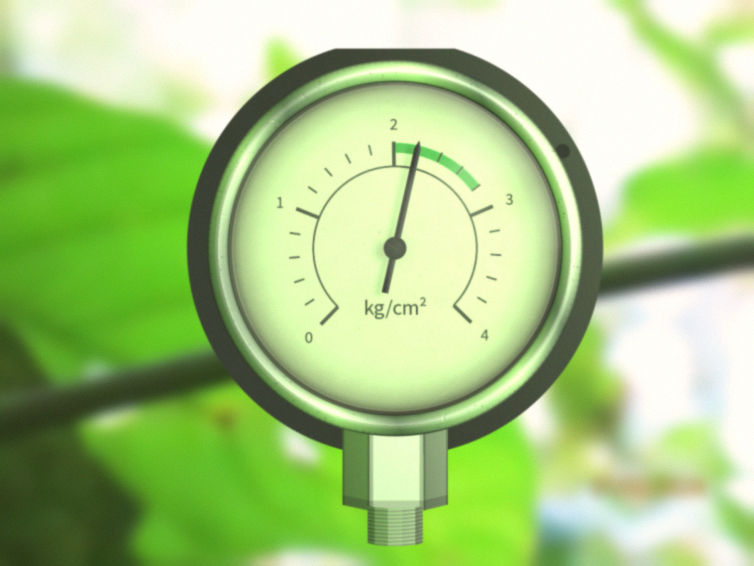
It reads 2.2 kg/cm²
